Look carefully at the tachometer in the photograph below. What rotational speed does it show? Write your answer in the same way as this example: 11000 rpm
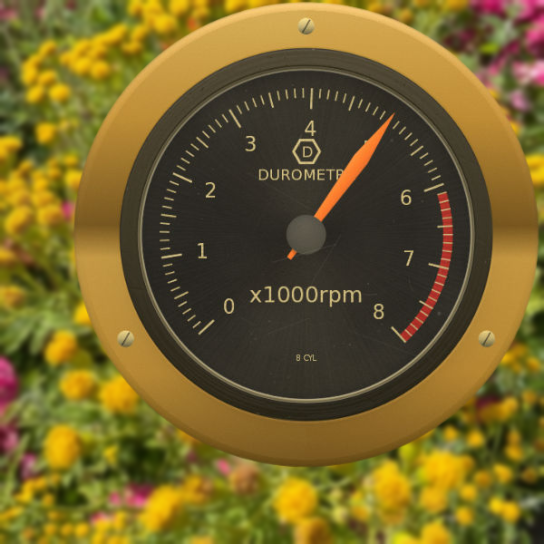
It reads 5000 rpm
